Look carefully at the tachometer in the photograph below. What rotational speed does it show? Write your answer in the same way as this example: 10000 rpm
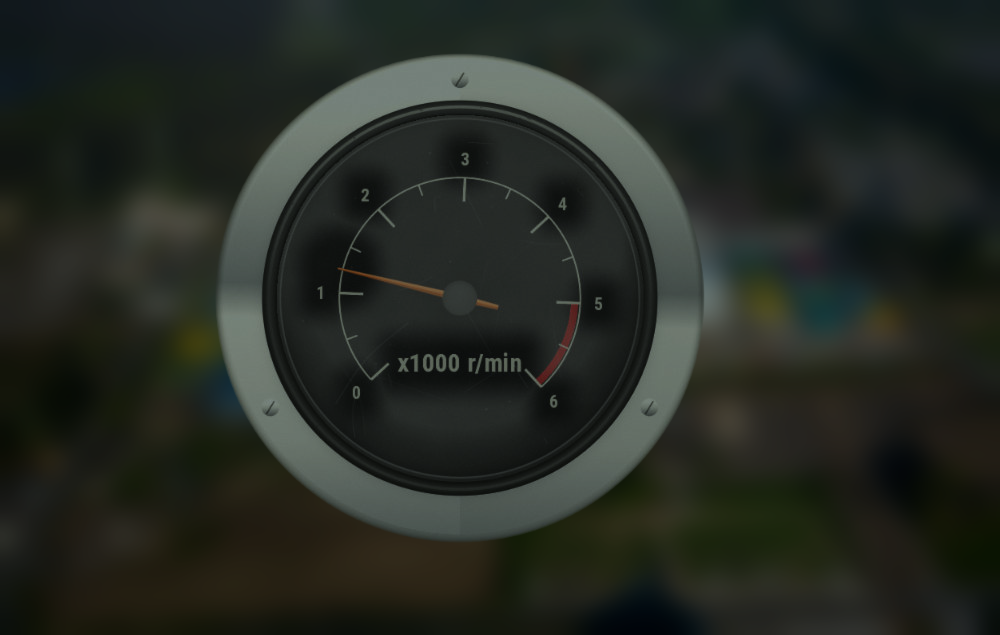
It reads 1250 rpm
